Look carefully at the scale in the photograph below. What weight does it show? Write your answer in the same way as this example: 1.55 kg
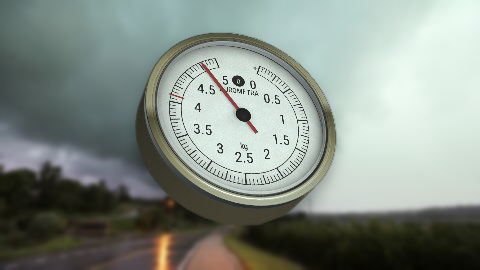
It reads 4.75 kg
